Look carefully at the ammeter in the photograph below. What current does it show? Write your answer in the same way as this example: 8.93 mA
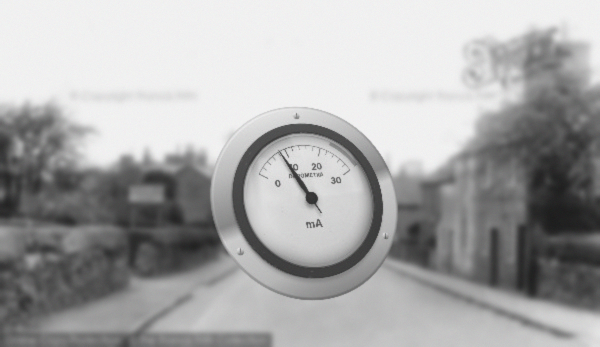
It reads 8 mA
